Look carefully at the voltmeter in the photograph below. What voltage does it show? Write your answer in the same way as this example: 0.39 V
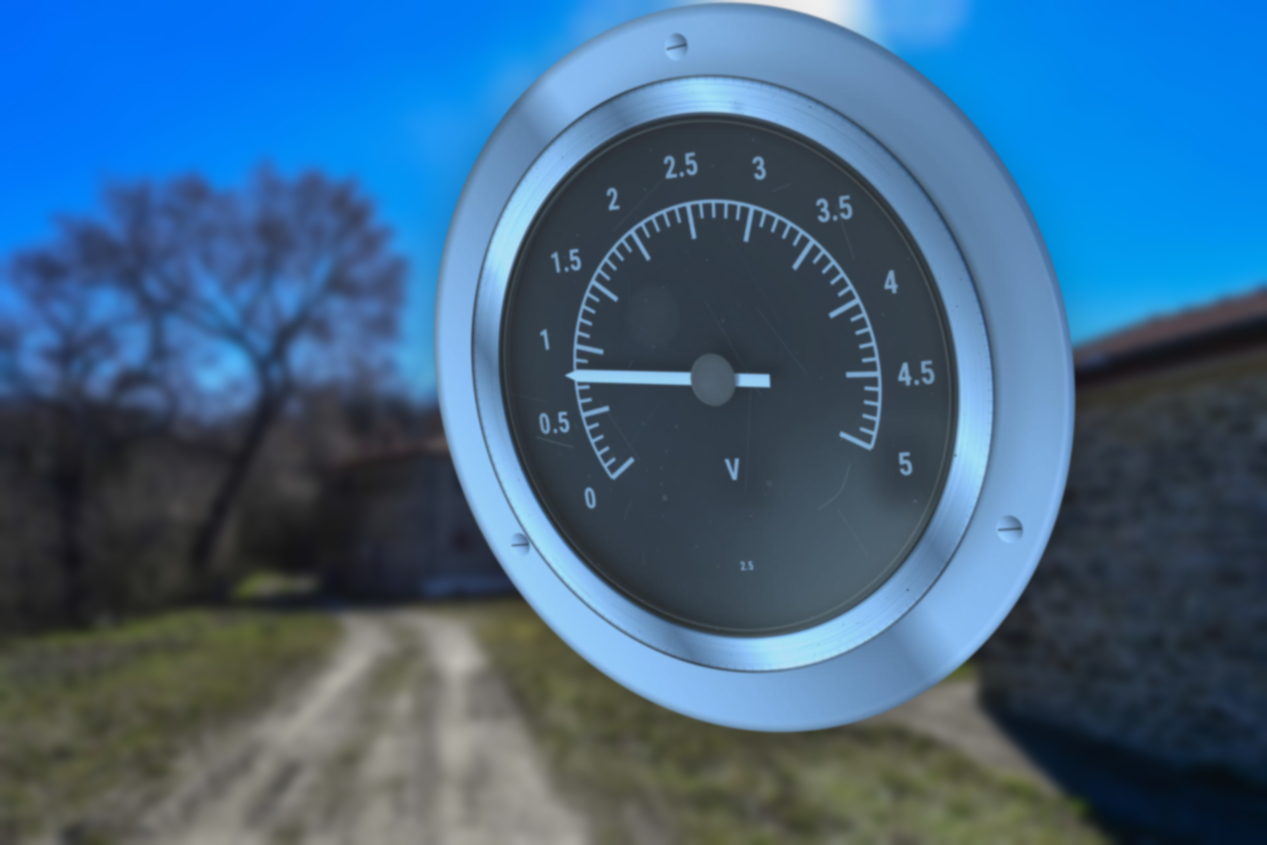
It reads 0.8 V
